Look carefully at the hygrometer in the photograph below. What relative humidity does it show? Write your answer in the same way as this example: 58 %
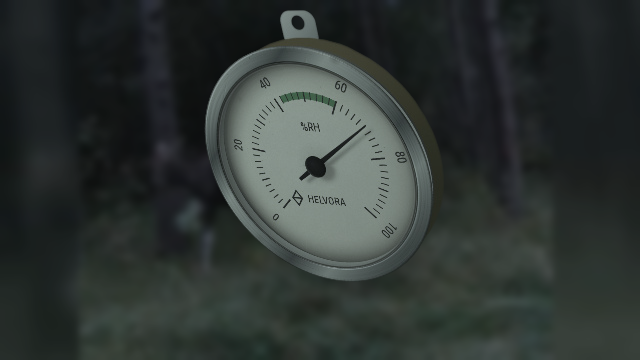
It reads 70 %
